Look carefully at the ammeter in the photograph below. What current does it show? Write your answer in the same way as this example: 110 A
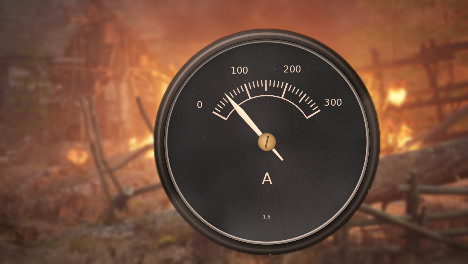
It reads 50 A
